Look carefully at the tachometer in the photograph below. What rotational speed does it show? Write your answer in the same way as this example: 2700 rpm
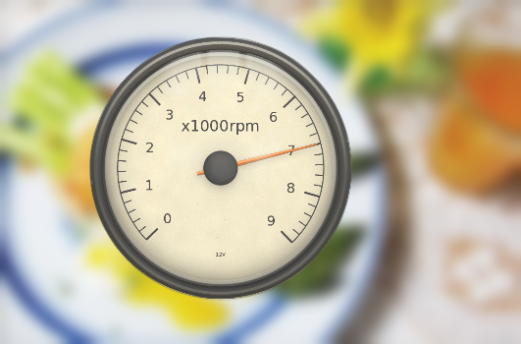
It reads 7000 rpm
